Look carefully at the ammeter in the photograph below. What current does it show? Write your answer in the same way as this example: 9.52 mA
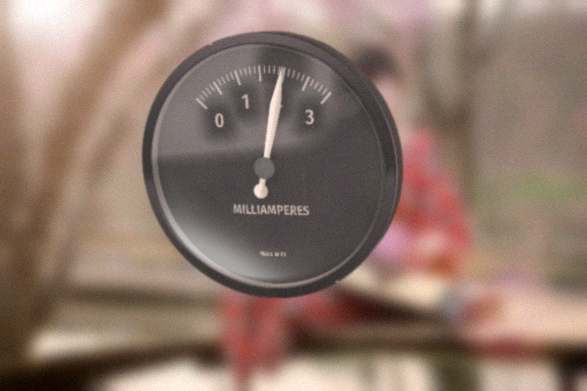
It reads 2 mA
